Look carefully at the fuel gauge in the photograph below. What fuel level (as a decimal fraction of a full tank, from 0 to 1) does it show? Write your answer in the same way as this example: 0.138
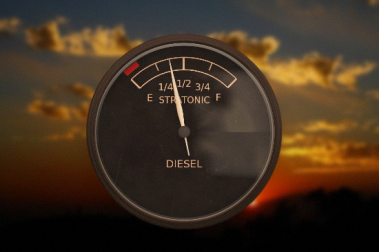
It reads 0.375
